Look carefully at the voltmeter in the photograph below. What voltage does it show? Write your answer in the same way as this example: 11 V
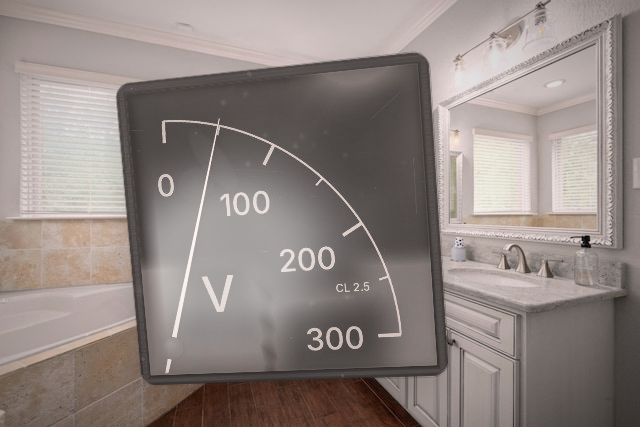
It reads 50 V
